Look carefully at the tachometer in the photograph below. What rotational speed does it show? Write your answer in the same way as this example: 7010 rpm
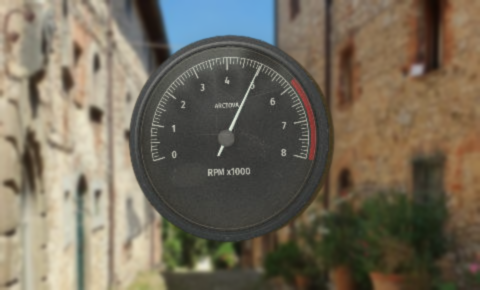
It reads 5000 rpm
